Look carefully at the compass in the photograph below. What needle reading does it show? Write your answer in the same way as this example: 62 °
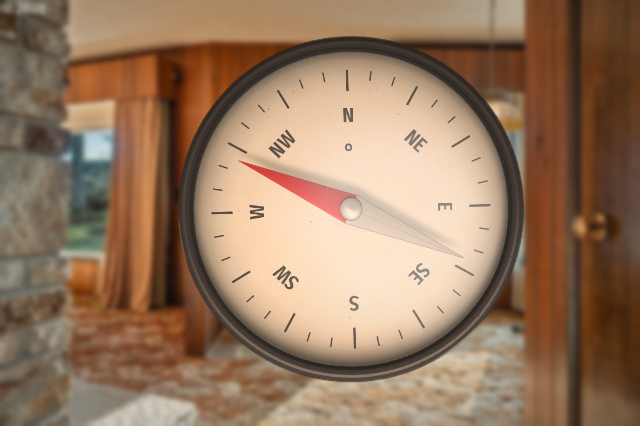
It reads 295 °
